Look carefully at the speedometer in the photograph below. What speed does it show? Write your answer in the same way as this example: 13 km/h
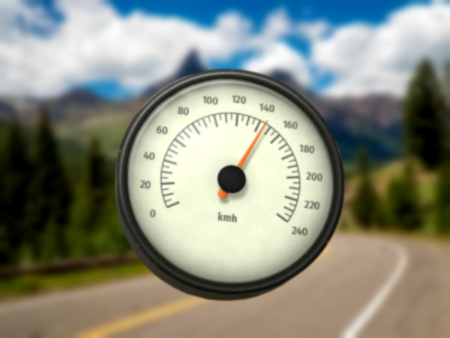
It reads 145 km/h
